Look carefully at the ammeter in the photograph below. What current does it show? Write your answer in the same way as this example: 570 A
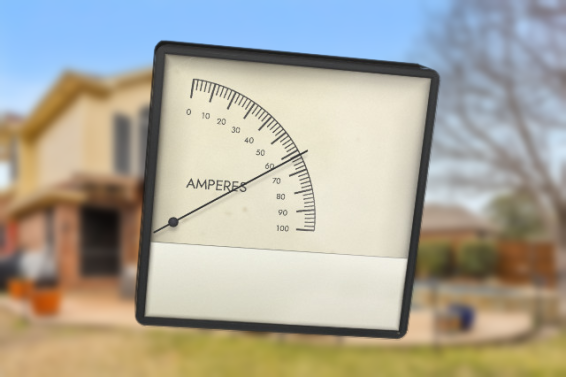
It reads 62 A
